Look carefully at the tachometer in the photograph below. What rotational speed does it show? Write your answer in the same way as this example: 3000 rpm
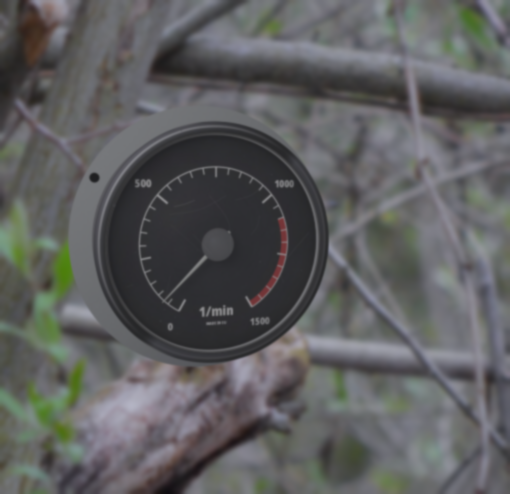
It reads 75 rpm
